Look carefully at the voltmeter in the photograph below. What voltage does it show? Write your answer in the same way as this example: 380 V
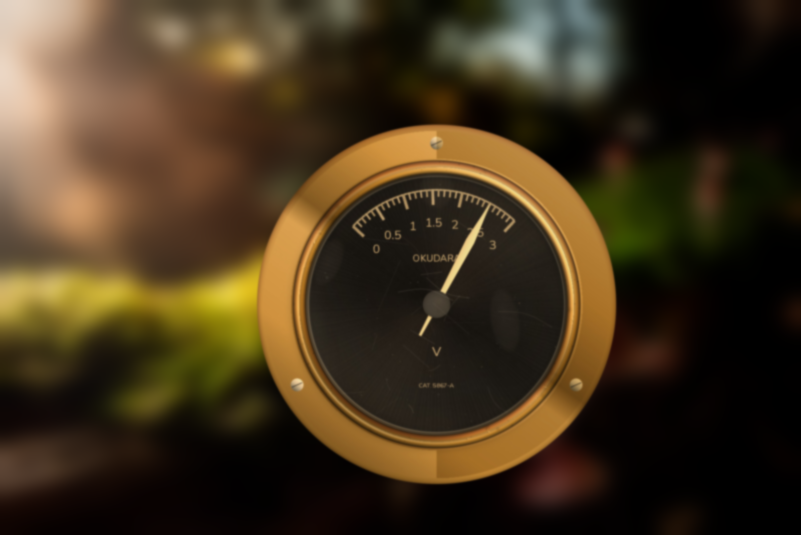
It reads 2.5 V
